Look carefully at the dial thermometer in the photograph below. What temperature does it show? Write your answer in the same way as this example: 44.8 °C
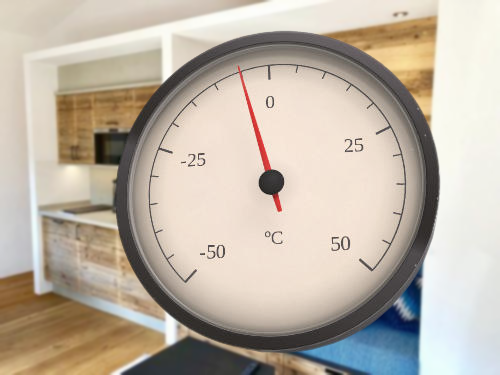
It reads -5 °C
